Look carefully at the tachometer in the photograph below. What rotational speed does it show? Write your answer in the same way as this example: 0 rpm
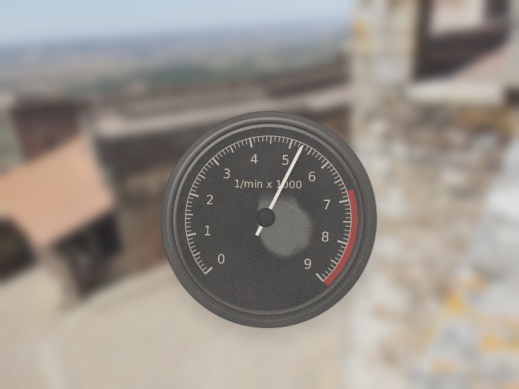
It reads 5300 rpm
